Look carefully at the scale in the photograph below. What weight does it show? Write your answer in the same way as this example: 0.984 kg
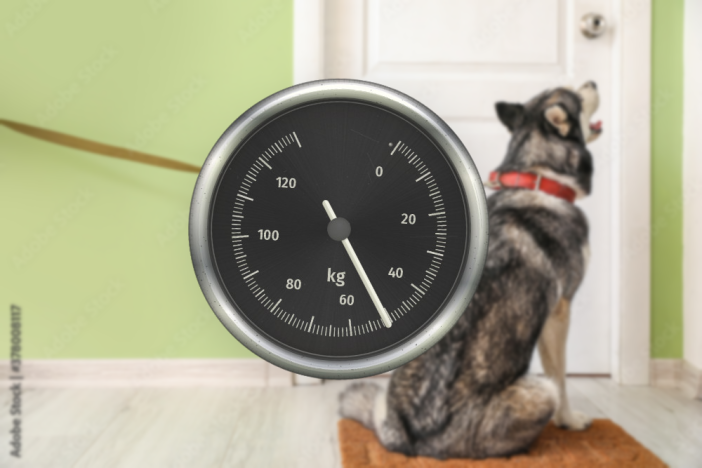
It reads 51 kg
